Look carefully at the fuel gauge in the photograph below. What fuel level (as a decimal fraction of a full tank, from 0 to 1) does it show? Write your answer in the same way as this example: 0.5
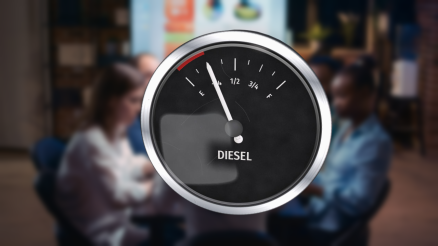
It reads 0.25
